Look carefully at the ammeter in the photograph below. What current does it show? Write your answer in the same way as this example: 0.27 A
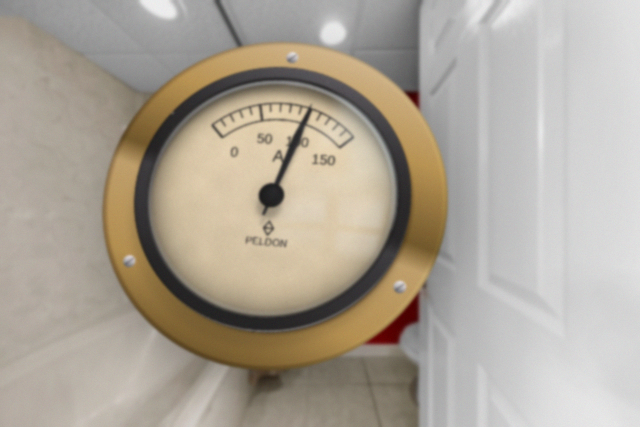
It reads 100 A
